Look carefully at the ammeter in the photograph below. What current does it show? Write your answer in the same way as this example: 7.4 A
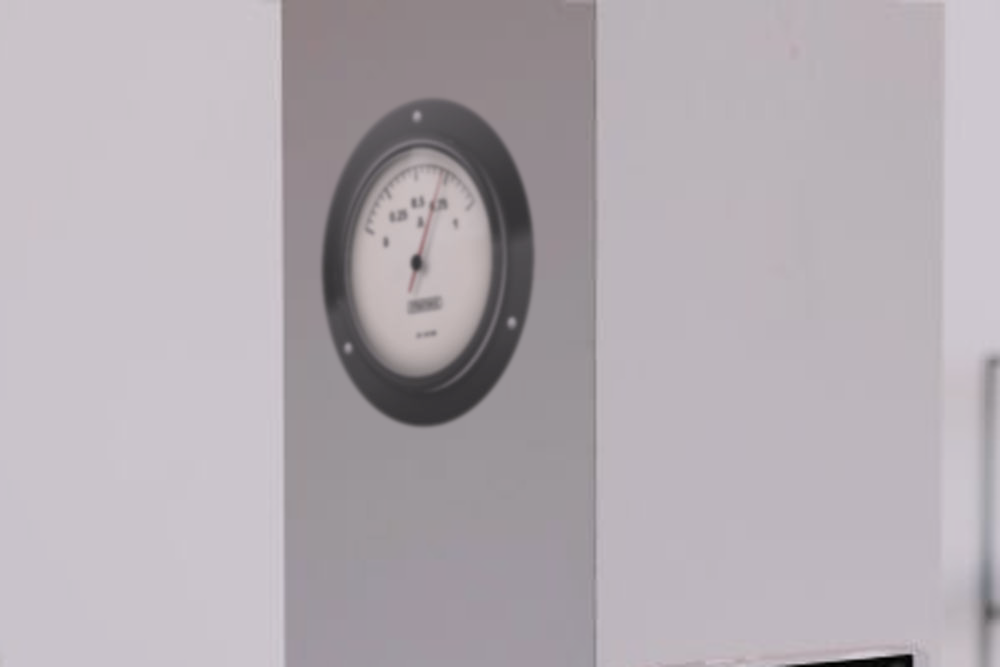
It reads 0.75 A
